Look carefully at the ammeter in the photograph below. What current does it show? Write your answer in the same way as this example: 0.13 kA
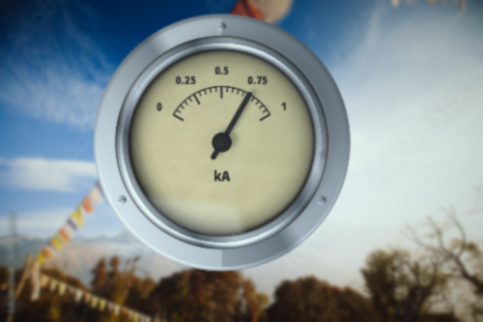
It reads 0.75 kA
